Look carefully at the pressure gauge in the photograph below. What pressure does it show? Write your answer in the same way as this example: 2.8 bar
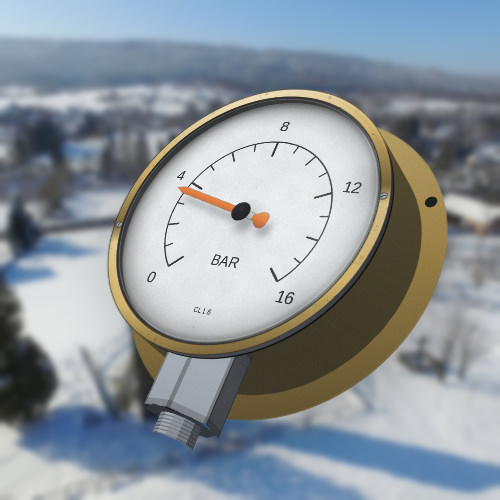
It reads 3.5 bar
